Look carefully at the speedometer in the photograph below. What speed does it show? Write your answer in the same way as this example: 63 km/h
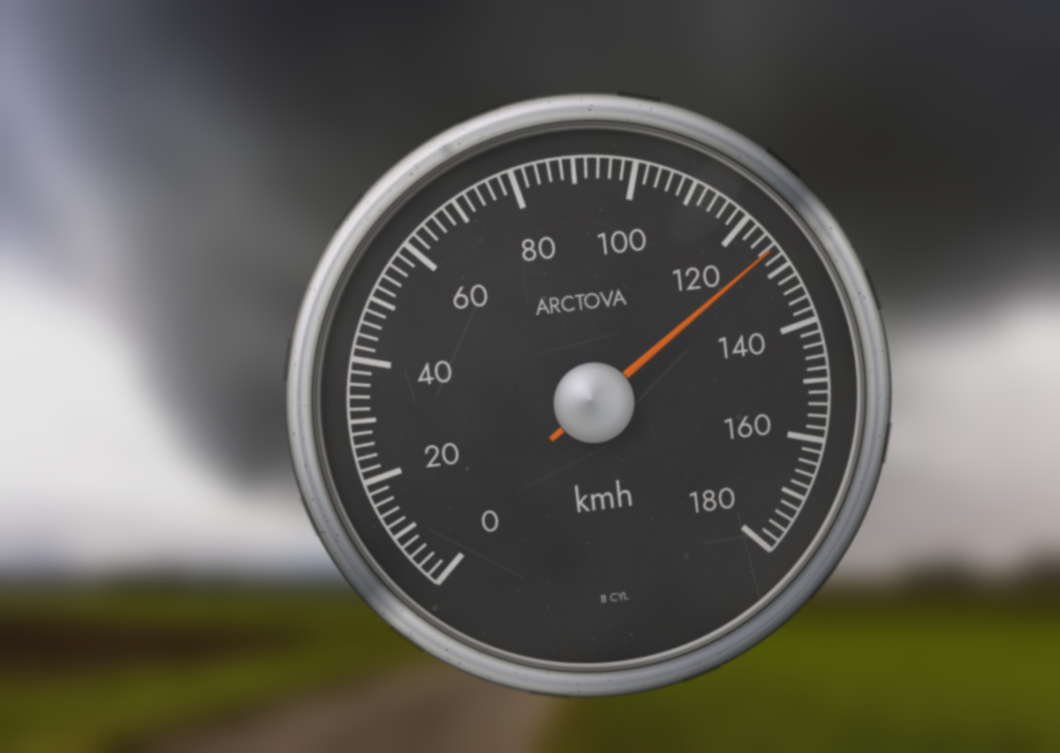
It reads 126 km/h
